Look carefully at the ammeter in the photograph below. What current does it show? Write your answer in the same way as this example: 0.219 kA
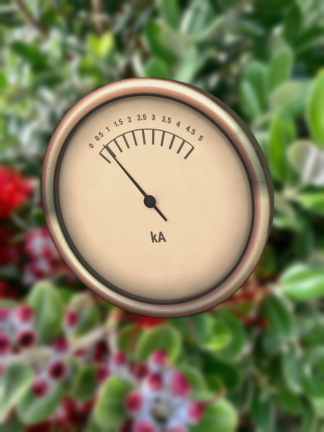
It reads 0.5 kA
